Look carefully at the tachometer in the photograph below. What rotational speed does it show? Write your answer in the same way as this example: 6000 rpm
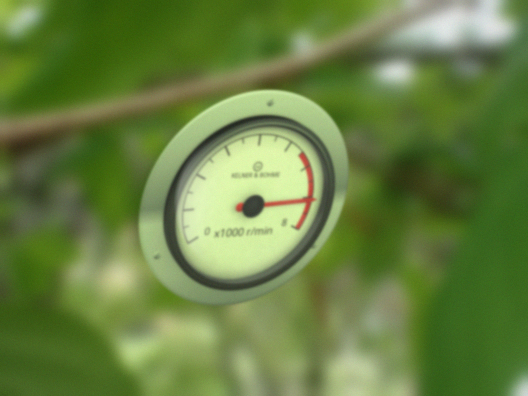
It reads 7000 rpm
